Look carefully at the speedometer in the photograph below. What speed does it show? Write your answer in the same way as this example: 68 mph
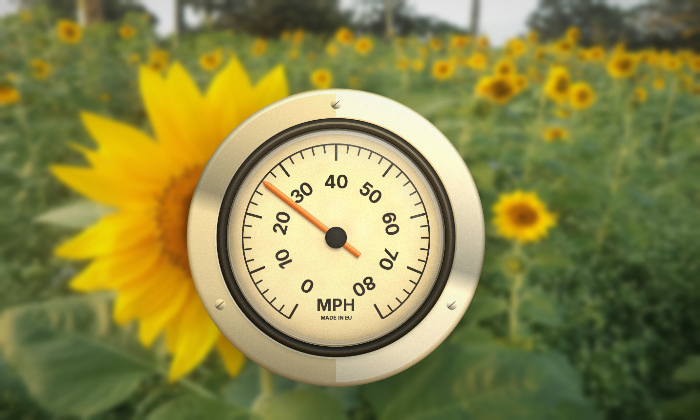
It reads 26 mph
